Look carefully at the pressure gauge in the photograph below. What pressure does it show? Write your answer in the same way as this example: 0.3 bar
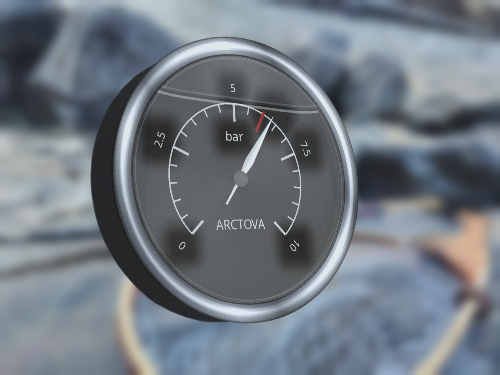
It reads 6.25 bar
